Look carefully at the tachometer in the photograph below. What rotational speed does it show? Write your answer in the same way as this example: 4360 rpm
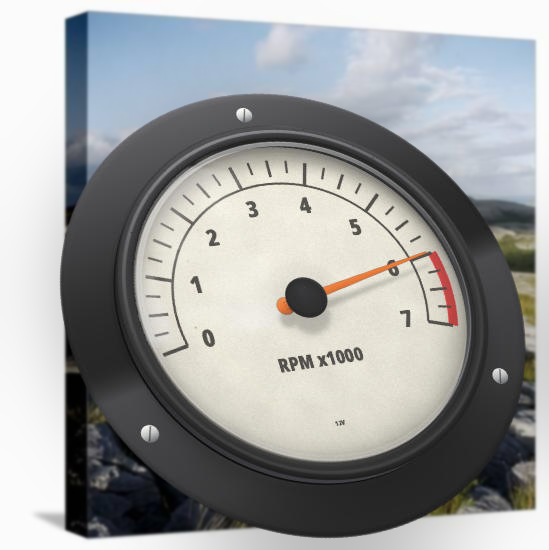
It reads 6000 rpm
